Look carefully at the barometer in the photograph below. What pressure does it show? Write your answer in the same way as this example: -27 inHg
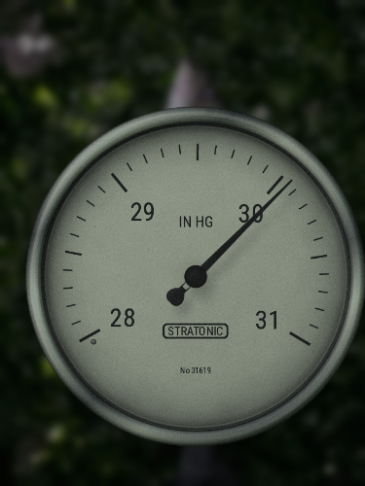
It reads 30.05 inHg
